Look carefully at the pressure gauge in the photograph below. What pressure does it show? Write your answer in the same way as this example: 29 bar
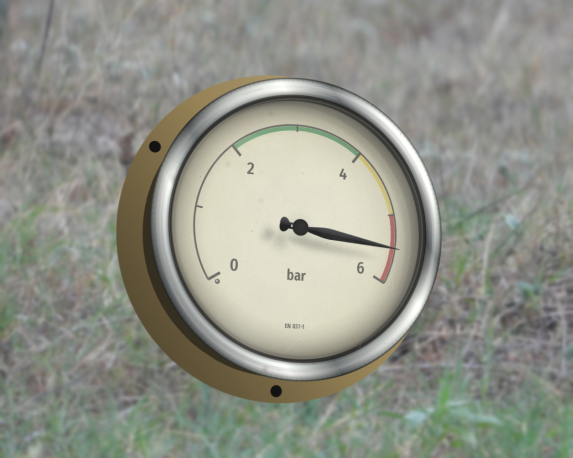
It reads 5.5 bar
